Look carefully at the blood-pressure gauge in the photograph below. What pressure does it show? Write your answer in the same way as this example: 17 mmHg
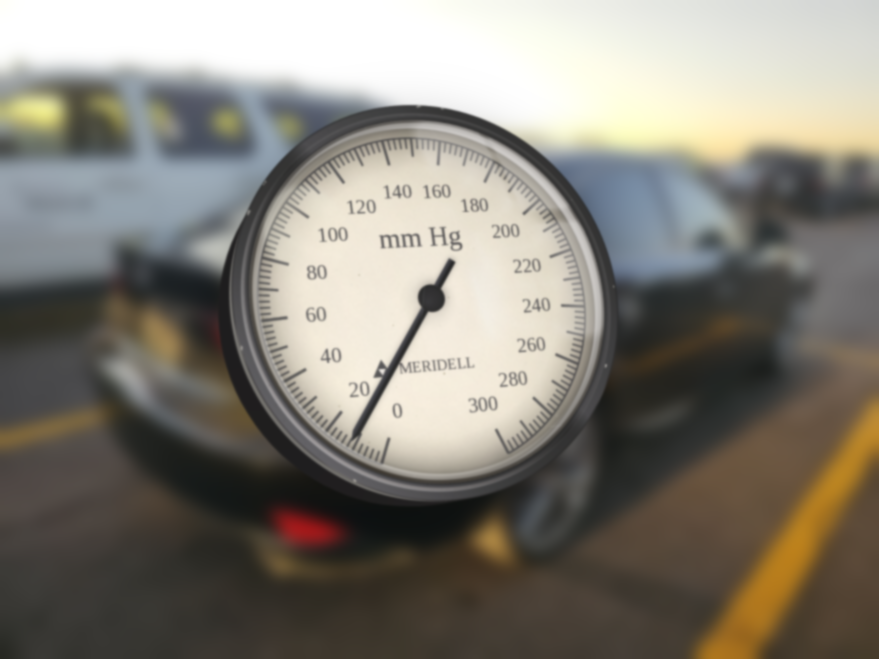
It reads 12 mmHg
